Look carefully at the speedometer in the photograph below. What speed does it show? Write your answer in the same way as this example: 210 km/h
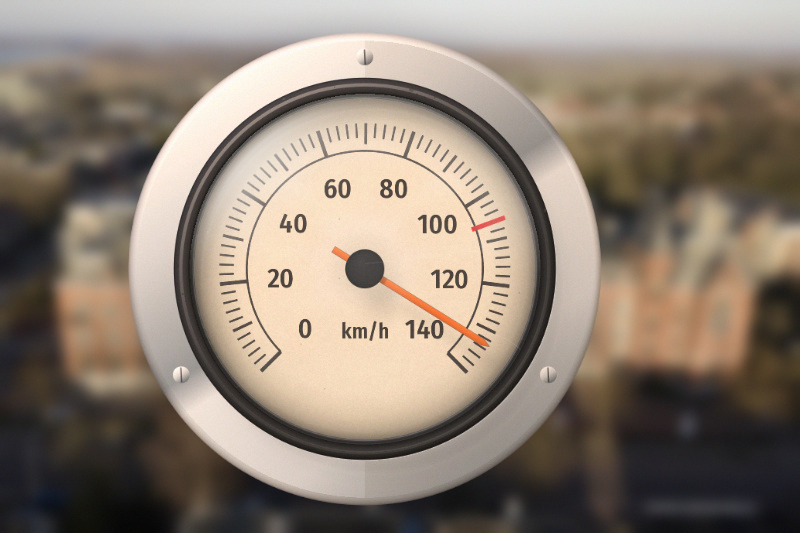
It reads 133 km/h
